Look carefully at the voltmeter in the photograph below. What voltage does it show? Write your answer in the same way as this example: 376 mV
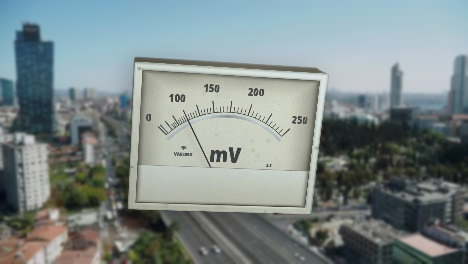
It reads 100 mV
